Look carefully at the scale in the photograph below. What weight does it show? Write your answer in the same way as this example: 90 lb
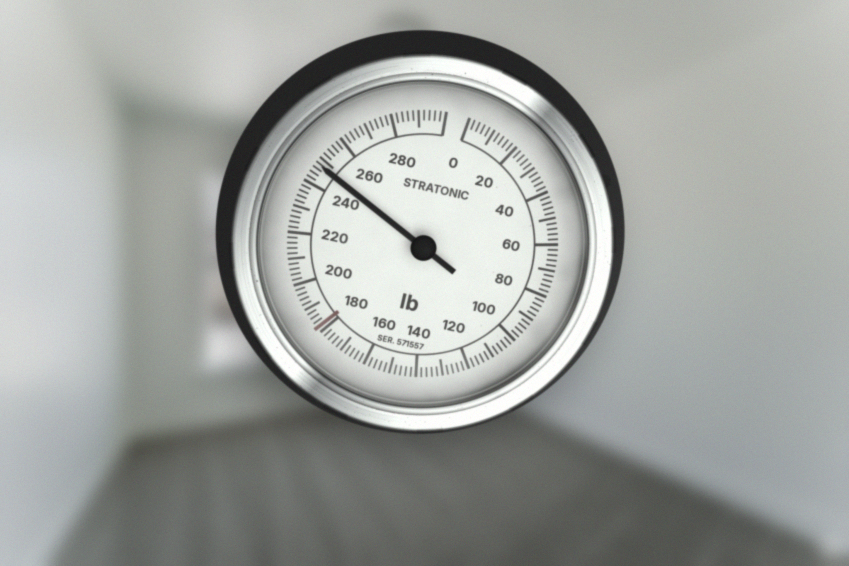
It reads 248 lb
